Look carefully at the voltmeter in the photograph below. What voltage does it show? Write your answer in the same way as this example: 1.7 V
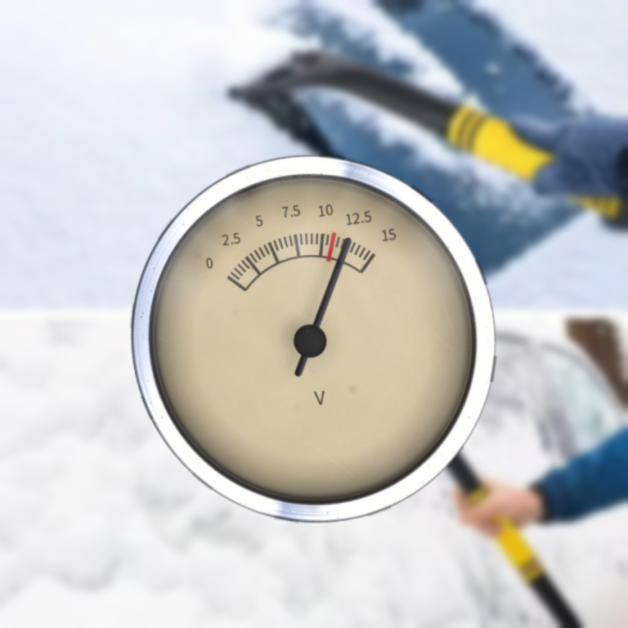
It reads 12.5 V
